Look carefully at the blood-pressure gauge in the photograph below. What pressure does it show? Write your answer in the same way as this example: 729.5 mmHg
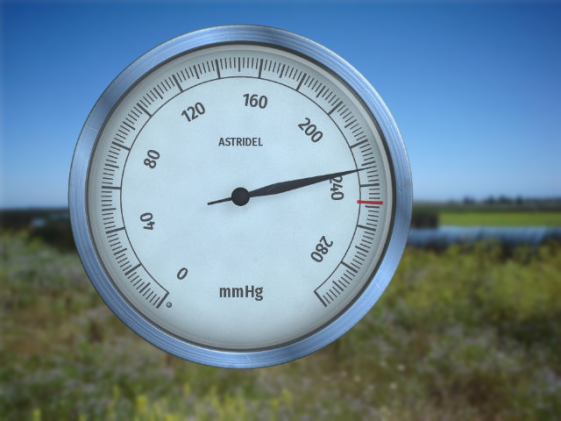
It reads 232 mmHg
